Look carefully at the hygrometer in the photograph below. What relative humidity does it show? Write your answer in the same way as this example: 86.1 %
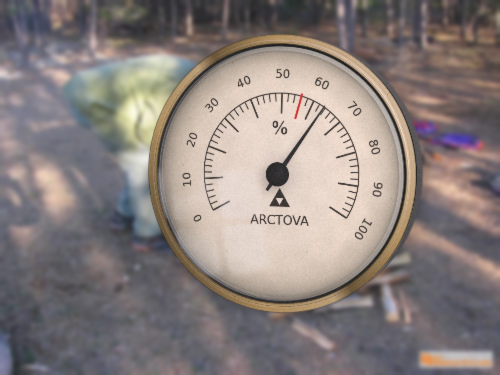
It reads 64 %
